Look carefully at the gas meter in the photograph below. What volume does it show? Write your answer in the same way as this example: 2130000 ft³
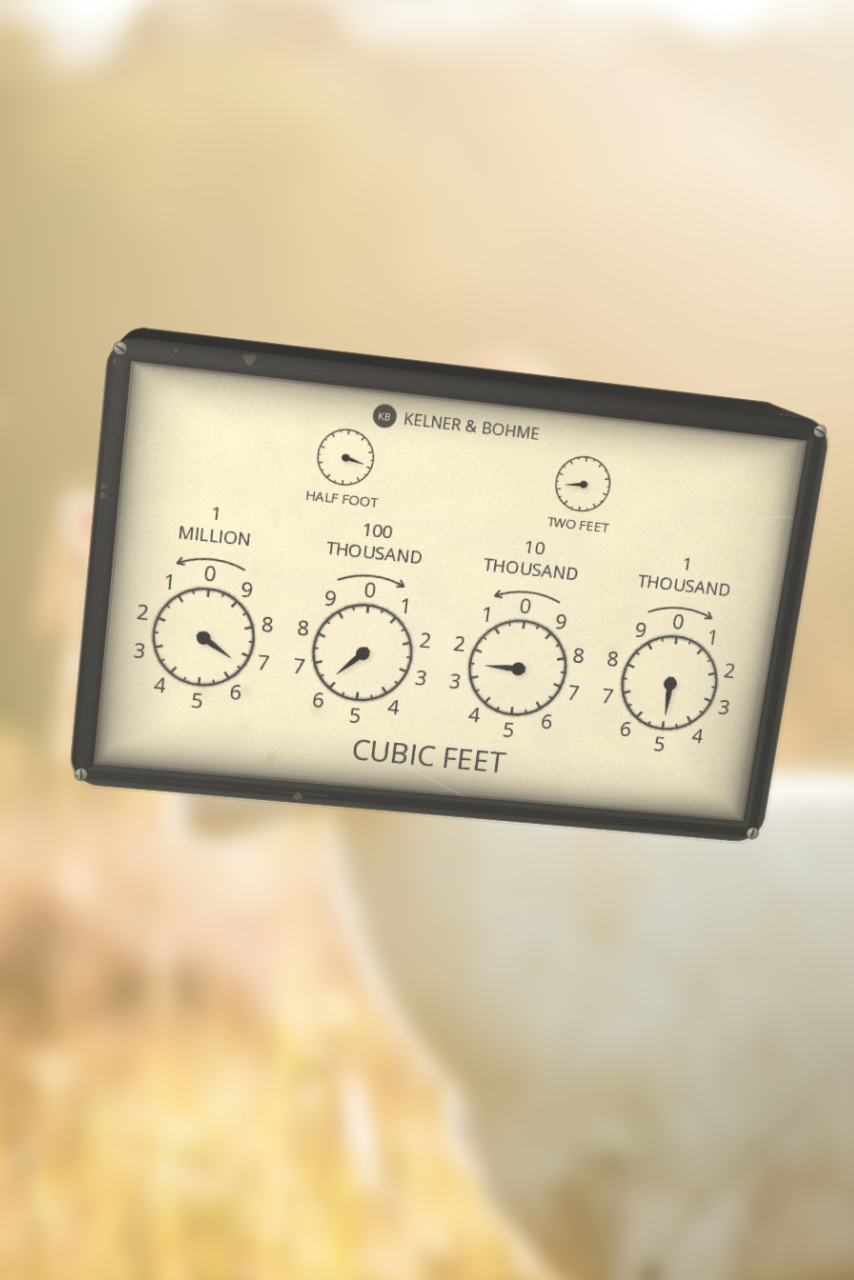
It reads 662500 ft³
